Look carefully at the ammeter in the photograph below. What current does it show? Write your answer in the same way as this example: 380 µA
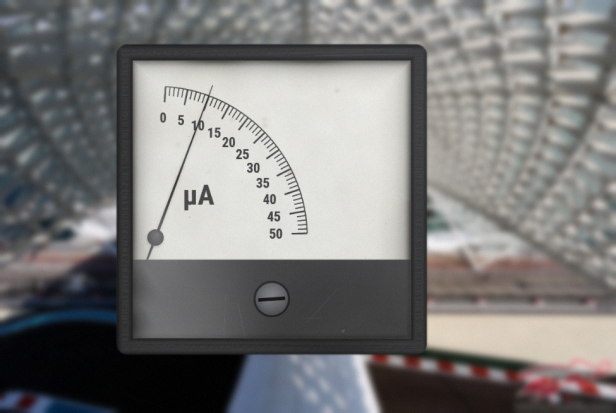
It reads 10 µA
